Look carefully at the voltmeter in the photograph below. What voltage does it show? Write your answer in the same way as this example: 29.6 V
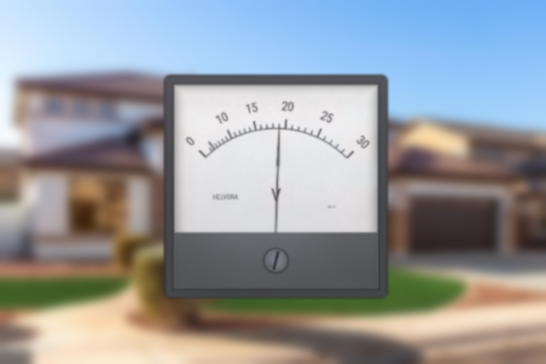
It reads 19 V
